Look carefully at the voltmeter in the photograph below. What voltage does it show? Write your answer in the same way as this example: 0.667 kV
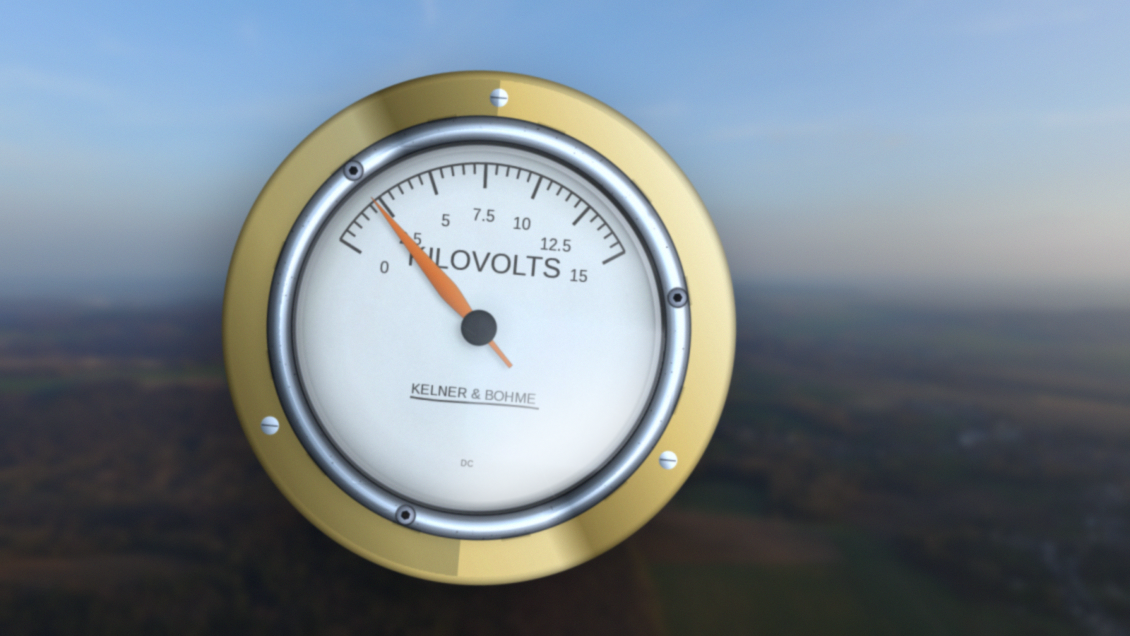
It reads 2.25 kV
